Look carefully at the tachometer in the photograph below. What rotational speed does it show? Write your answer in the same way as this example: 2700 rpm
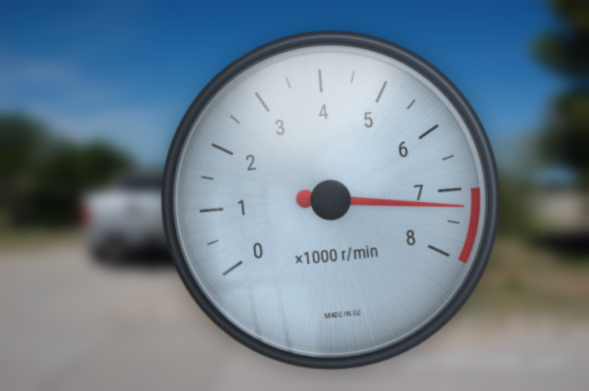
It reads 7250 rpm
